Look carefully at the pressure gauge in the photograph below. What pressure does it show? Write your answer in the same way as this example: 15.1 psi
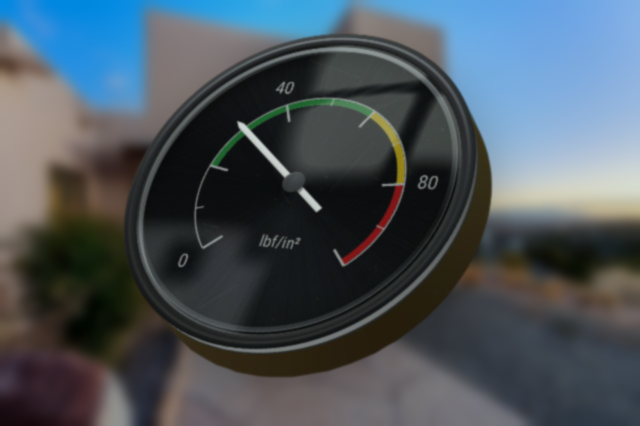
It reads 30 psi
